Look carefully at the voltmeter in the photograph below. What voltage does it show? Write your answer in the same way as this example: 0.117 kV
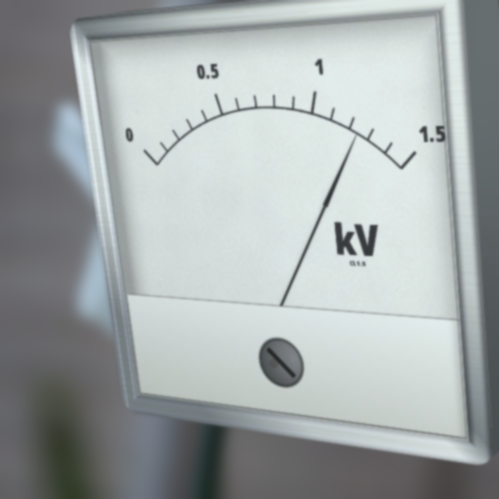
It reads 1.25 kV
